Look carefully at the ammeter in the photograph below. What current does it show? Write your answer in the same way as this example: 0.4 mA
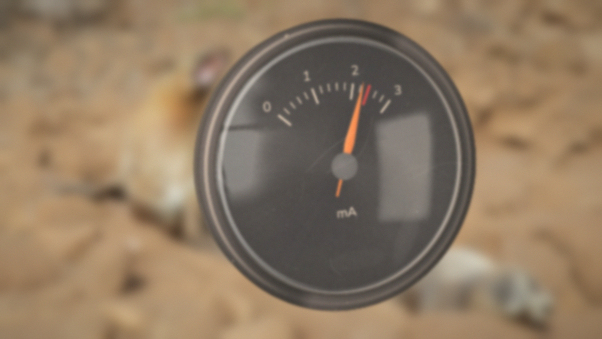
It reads 2.2 mA
